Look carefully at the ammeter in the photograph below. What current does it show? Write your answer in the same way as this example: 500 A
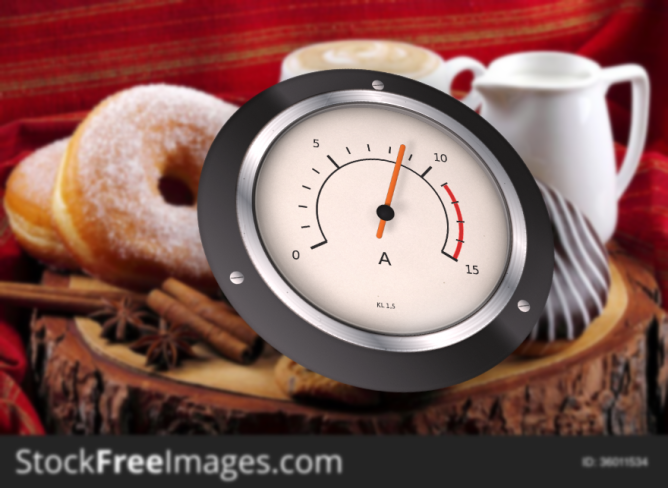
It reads 8.5 A
